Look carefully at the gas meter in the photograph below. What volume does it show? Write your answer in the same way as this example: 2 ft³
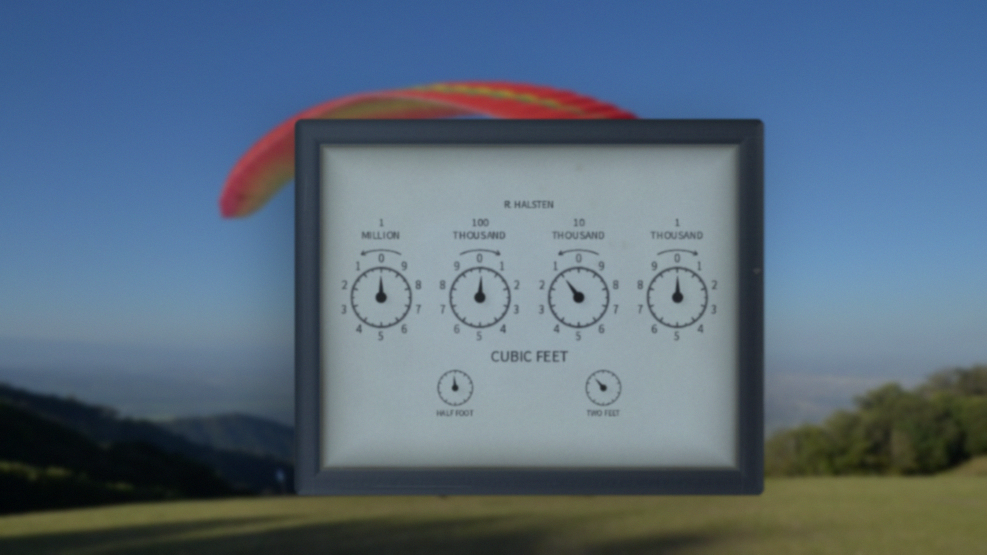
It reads 1000 ft³
